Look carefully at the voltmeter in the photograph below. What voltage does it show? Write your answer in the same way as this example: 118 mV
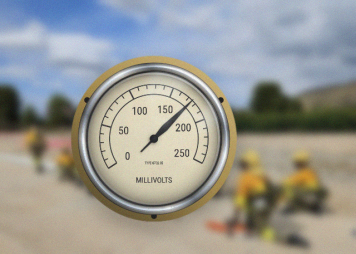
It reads 175 mV
